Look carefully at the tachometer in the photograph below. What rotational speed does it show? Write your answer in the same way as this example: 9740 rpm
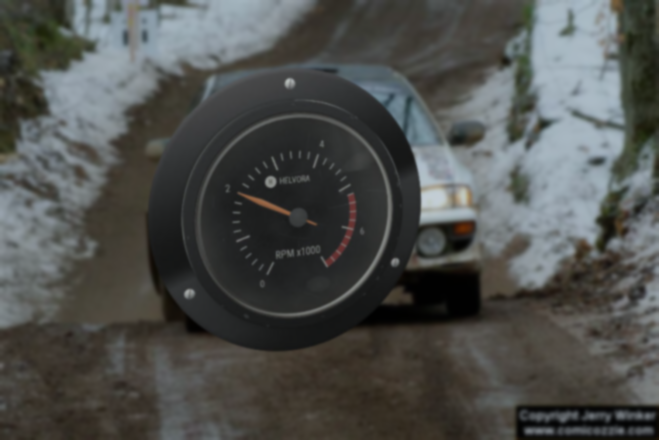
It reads 2000 rpm
